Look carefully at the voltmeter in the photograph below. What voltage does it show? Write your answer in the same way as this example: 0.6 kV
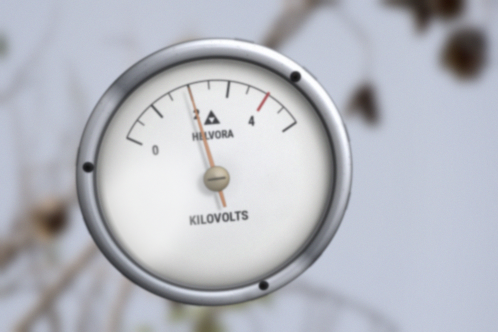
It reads 2 kV
